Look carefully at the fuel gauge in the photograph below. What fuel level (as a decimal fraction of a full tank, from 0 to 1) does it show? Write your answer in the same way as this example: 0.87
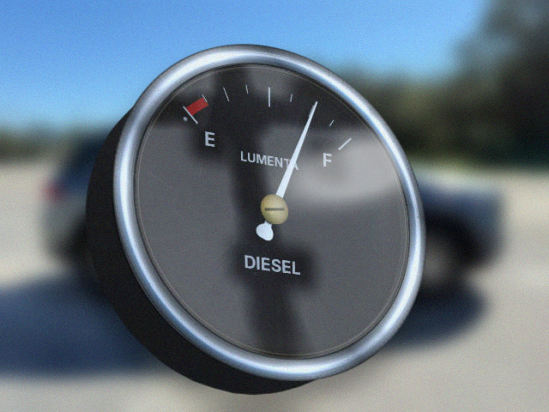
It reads 0.75
